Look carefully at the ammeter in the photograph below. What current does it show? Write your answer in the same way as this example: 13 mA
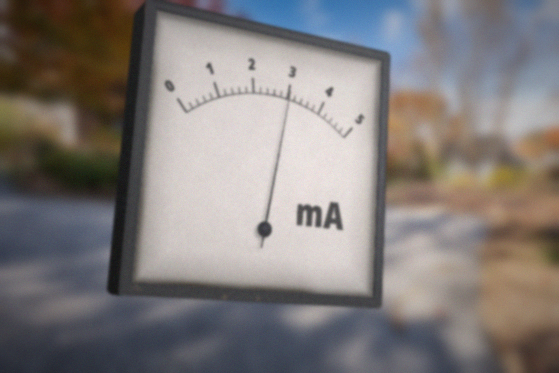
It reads 3 mA
